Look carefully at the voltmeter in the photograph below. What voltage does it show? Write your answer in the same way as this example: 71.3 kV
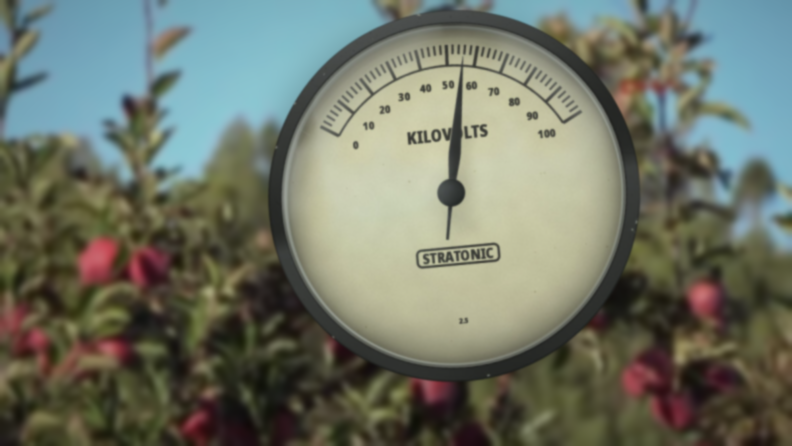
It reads 56 kV
